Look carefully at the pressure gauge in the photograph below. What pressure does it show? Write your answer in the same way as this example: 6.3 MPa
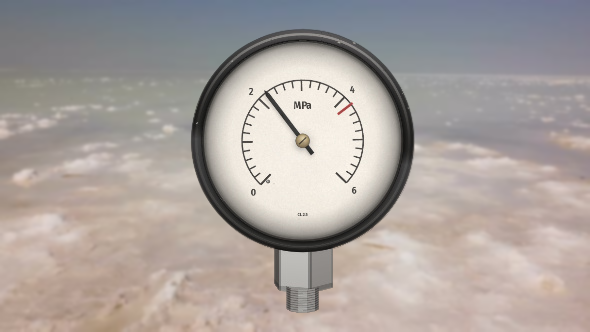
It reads 2.2 MPa
